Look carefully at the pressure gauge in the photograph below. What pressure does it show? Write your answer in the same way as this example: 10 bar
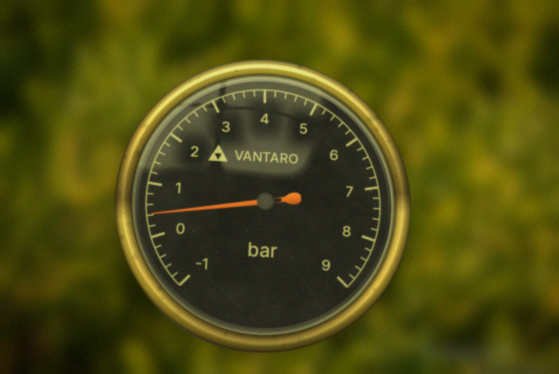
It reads 0.4 bar
